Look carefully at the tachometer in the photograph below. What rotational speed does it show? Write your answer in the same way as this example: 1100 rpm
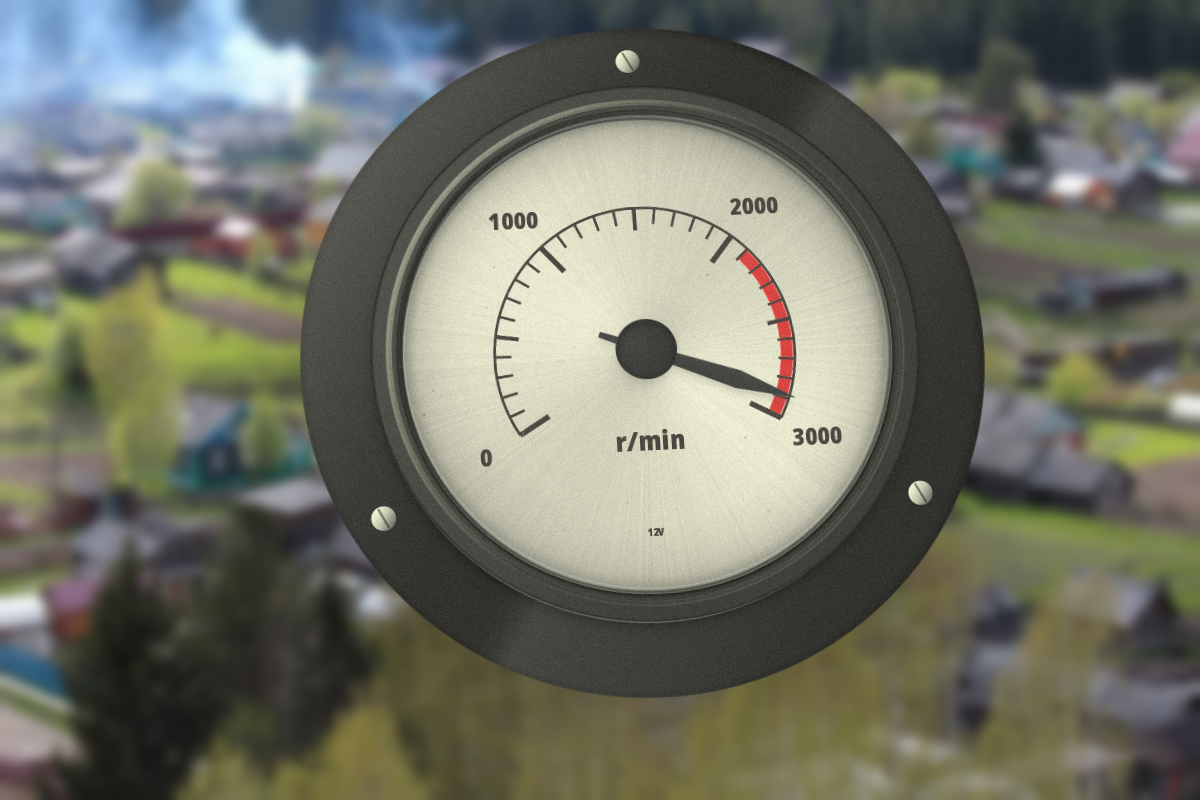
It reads 2900 rpm
